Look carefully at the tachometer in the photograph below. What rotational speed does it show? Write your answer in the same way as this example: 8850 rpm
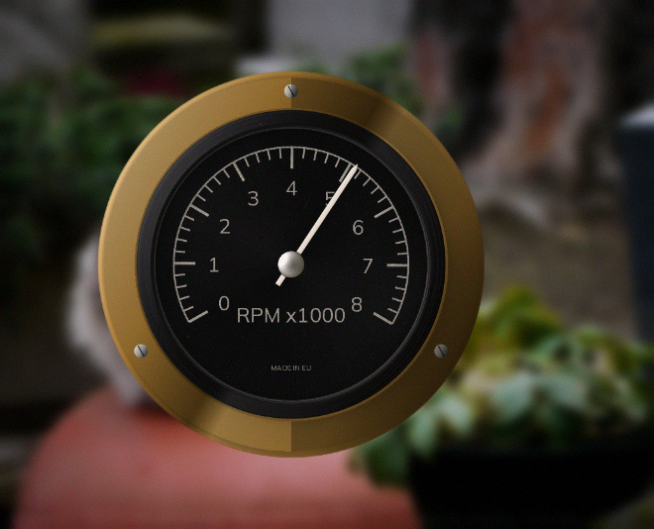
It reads 5100 rpm
